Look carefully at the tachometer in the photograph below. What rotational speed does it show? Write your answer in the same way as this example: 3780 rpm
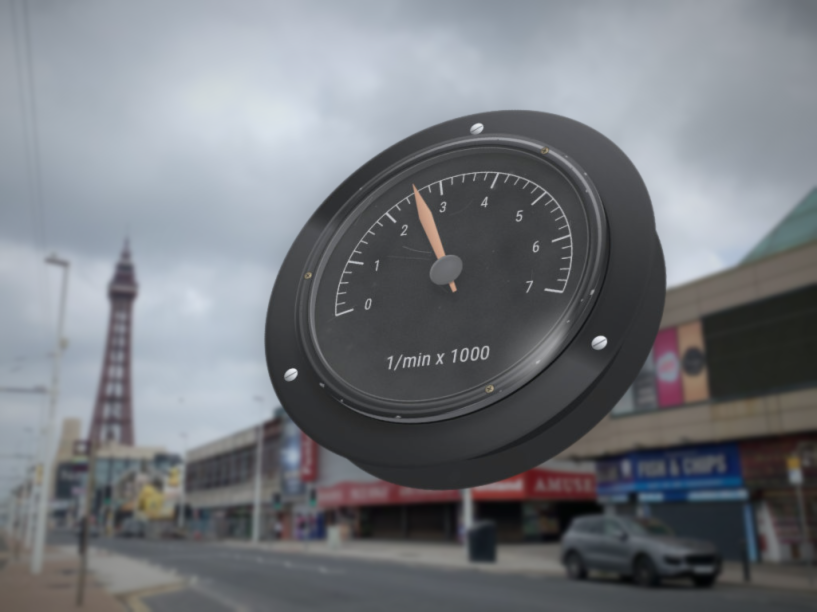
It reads 2600 rpm
